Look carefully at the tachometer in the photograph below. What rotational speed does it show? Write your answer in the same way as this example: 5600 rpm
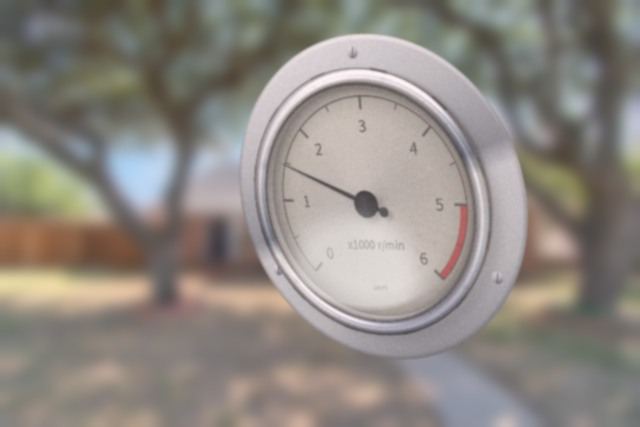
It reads 1500 rpm
